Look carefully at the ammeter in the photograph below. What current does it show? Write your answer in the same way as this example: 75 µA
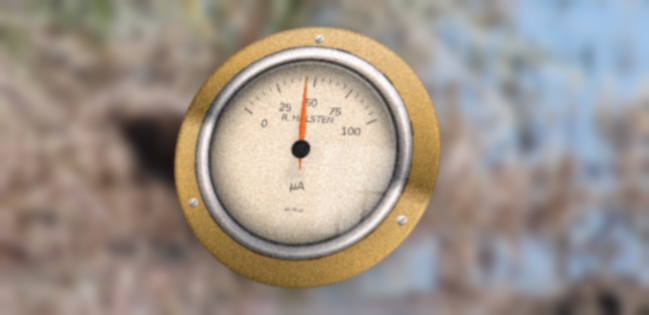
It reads 45 µA
